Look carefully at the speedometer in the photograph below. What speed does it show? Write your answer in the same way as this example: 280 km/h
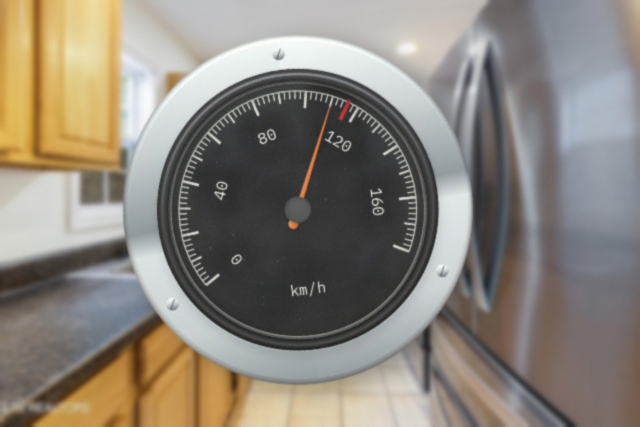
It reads 110 km/h
